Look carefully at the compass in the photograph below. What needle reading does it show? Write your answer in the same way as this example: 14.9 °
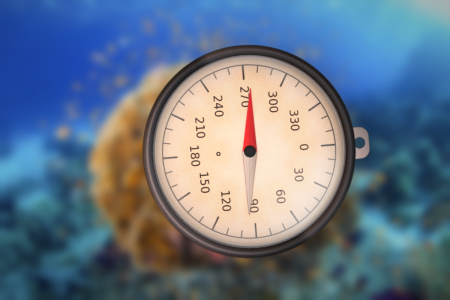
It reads 275 °
